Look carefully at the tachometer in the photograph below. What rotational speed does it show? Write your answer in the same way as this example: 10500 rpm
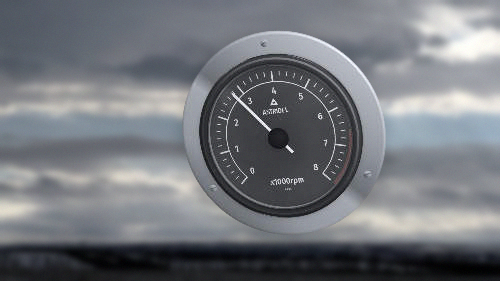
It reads 2800 rpm
